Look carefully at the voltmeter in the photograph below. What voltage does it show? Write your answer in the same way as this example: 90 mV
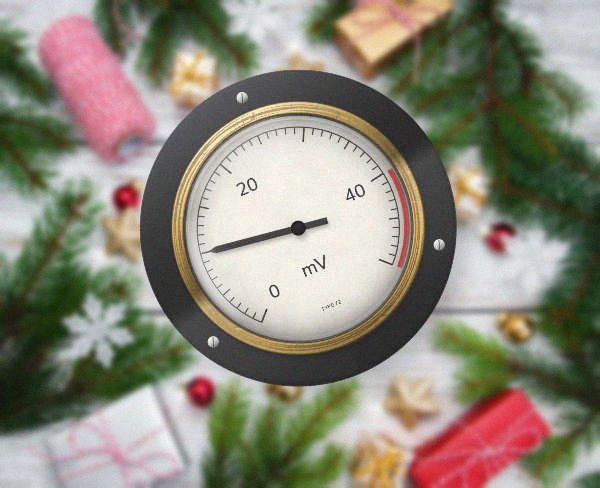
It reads 10 mV
